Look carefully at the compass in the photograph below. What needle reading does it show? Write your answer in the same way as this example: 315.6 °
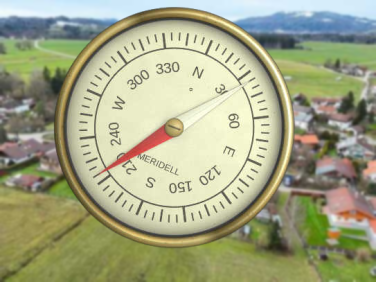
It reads 215 °
